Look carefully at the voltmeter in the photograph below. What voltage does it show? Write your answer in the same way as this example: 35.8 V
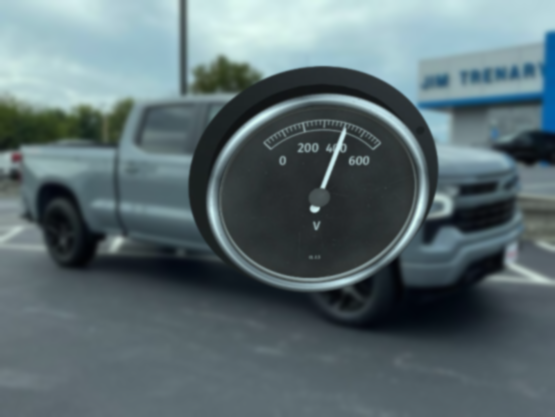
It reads 400 V
